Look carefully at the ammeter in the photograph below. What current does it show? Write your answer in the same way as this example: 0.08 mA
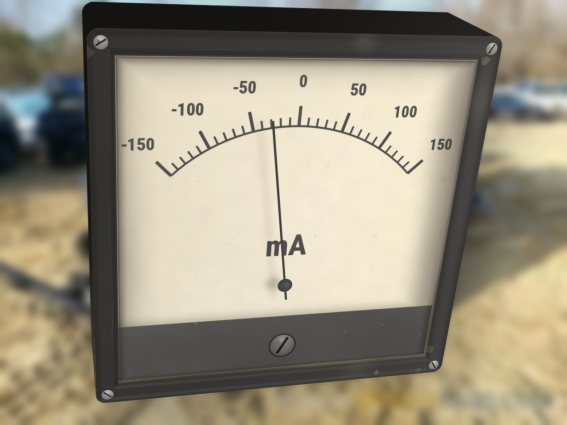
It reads -30 mA
